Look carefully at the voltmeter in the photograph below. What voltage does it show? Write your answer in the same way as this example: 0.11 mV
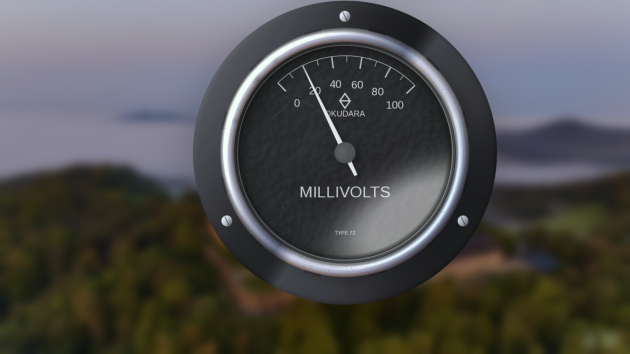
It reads 20 mV
